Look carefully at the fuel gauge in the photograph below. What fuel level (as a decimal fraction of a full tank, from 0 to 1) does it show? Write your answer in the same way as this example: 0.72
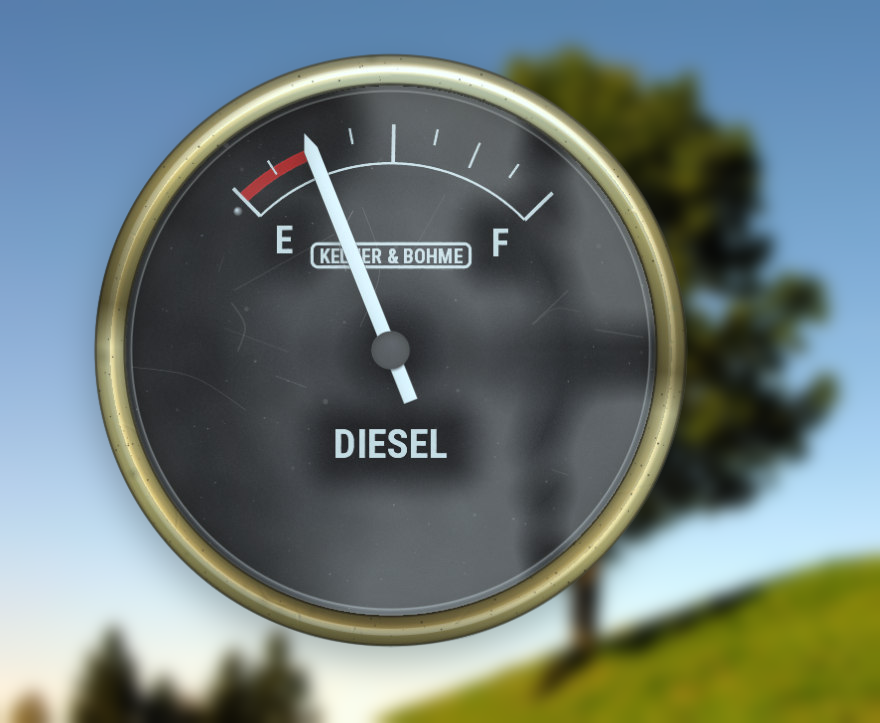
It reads 0.25
